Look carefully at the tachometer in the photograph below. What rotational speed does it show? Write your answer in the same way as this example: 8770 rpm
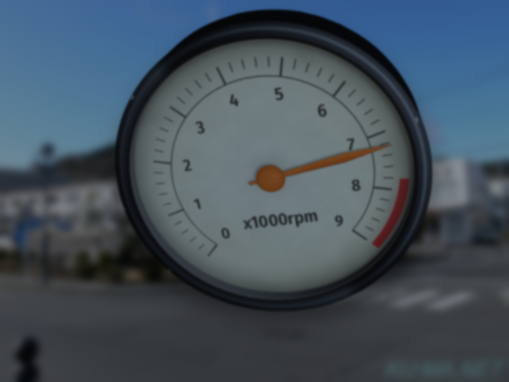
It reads 7200 rpm
